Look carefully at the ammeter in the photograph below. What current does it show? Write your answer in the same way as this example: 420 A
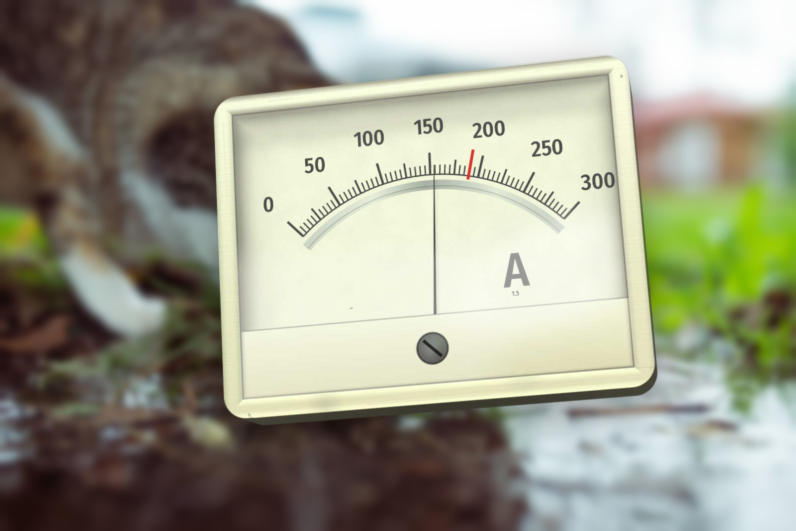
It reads 155 A
